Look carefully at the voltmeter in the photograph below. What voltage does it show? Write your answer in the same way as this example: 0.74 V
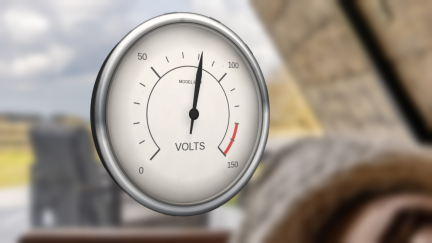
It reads 80 V
